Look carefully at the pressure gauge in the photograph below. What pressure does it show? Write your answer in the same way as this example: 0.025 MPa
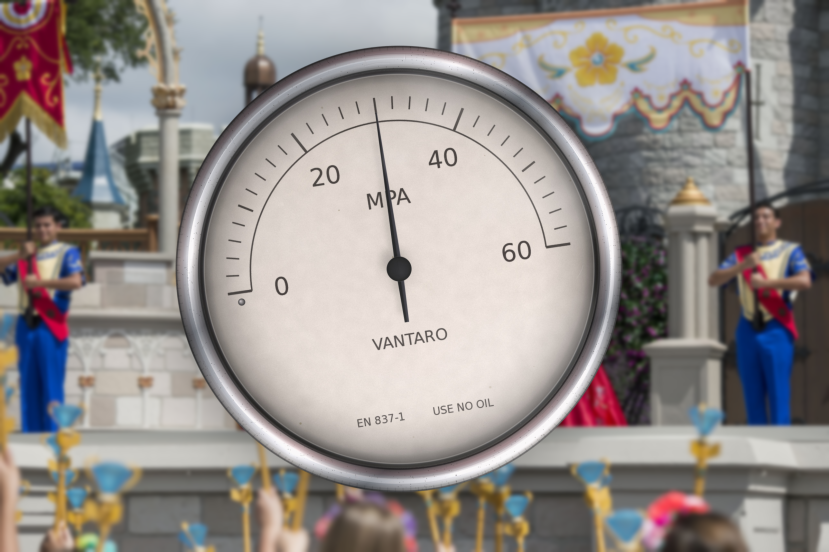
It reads 30 MPa
